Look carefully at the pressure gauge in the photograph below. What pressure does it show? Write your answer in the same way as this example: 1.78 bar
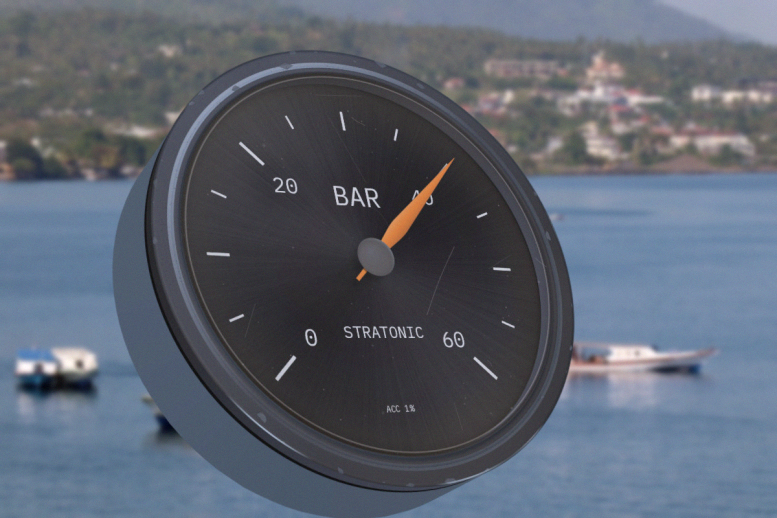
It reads 40 bar
